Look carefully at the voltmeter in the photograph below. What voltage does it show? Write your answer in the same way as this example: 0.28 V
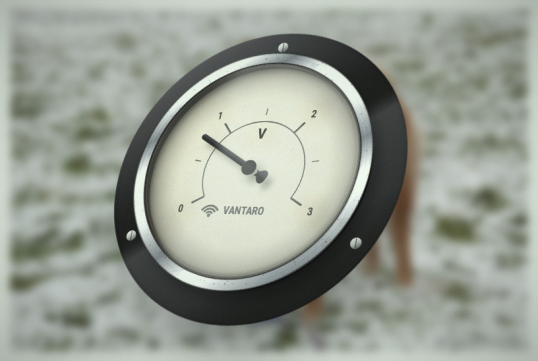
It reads 0.75 V
